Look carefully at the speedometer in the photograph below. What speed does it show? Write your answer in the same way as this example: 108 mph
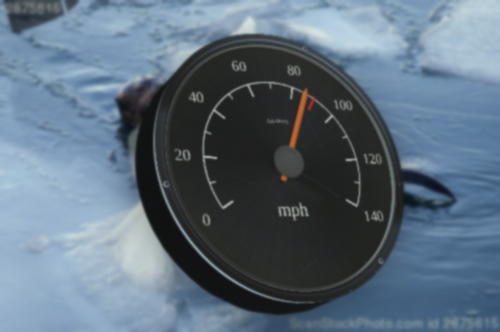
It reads 85 mph
